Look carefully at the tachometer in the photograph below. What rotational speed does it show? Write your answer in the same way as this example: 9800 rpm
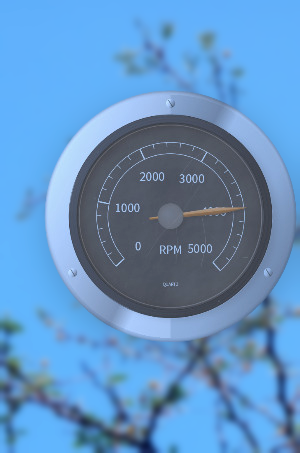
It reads 4000 rpm
